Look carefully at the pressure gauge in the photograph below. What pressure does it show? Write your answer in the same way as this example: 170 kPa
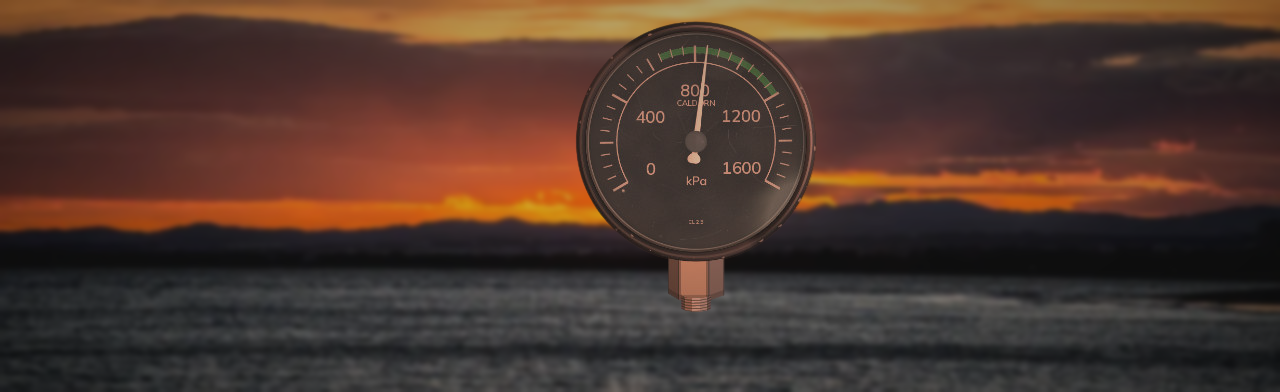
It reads 850 kPa
